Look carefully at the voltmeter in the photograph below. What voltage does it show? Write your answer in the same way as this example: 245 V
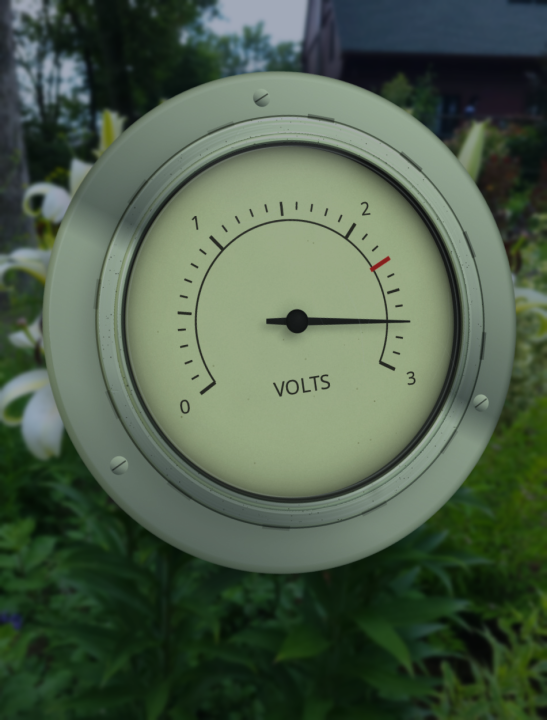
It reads 2.7 V
